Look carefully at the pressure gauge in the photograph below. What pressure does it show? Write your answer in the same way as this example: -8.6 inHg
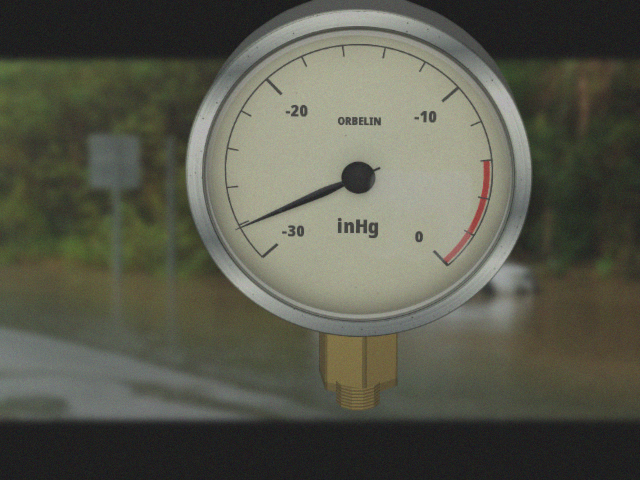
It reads -28 inHg
